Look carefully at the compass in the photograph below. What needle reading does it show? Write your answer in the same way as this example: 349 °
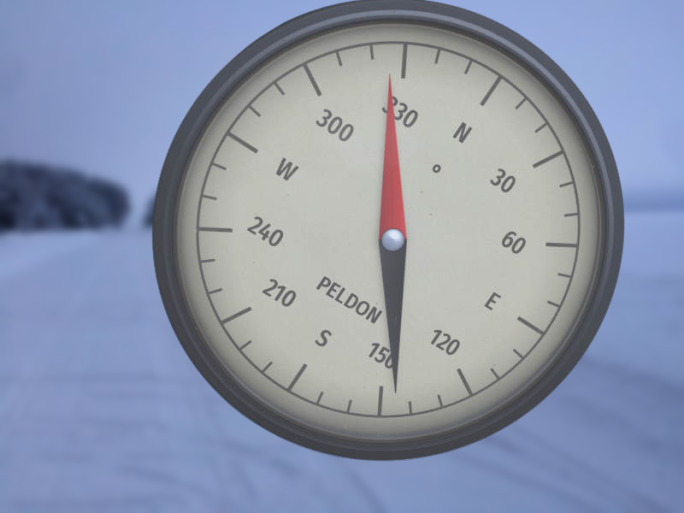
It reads 325 °
